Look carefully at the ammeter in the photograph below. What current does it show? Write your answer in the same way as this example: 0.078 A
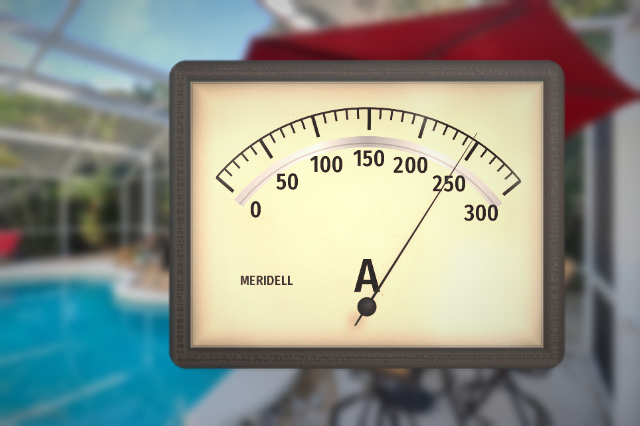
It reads 245 A
